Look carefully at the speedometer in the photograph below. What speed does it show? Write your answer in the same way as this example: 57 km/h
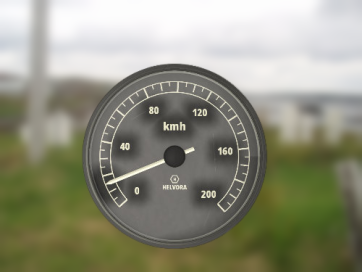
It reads 15 km/h
